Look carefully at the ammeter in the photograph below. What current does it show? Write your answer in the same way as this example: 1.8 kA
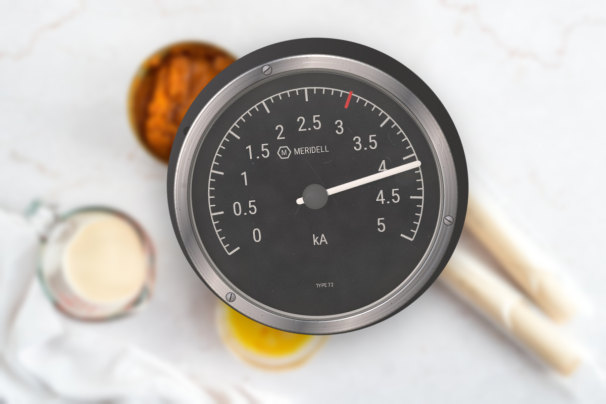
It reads 4.1 kA
